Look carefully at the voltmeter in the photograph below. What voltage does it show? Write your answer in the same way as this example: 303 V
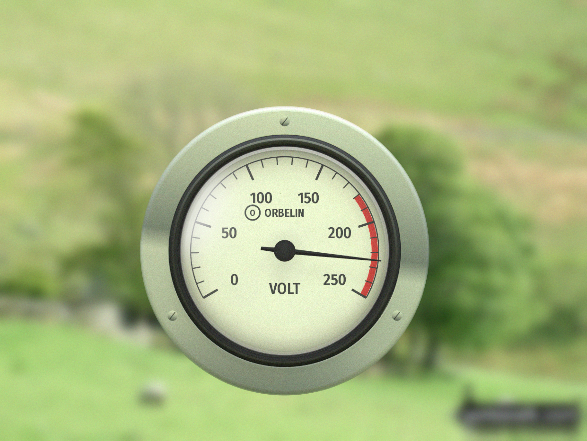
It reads 225 V
